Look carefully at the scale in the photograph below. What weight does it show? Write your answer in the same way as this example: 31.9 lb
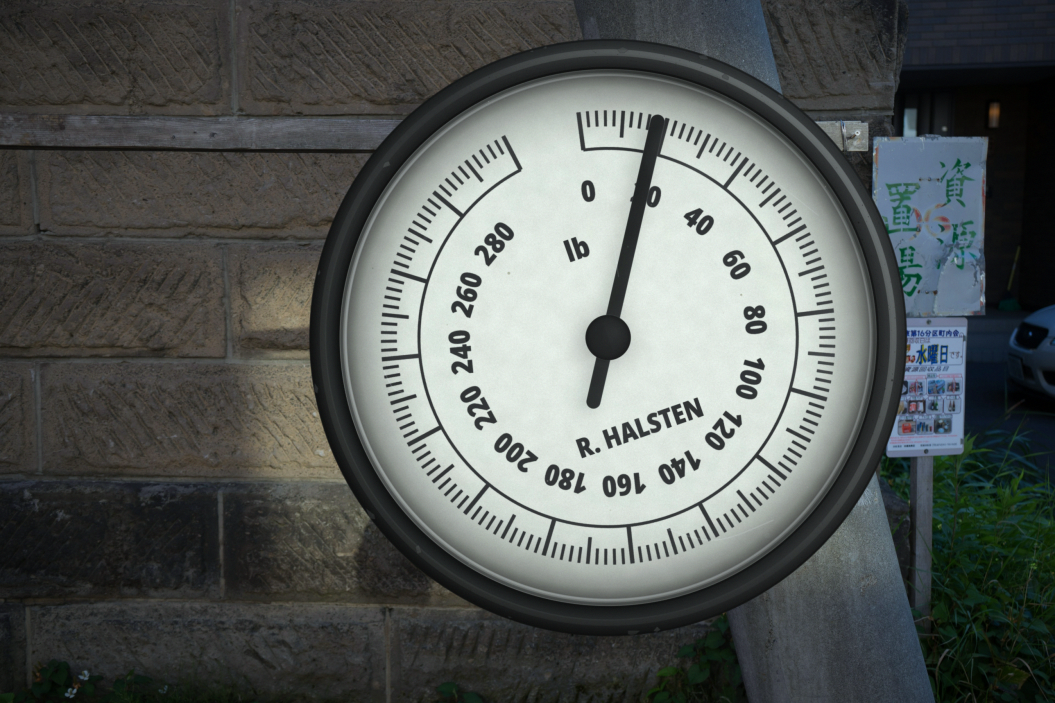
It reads 18 lb
